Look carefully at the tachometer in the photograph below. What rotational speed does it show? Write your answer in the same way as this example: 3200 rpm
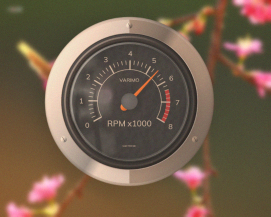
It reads 5400 rpm
